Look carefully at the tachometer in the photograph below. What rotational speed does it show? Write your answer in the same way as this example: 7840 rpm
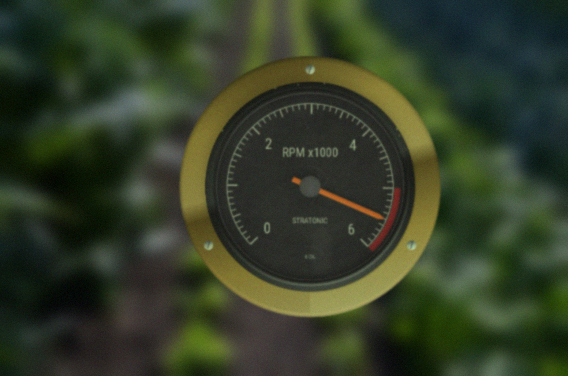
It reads 5500 rpm
